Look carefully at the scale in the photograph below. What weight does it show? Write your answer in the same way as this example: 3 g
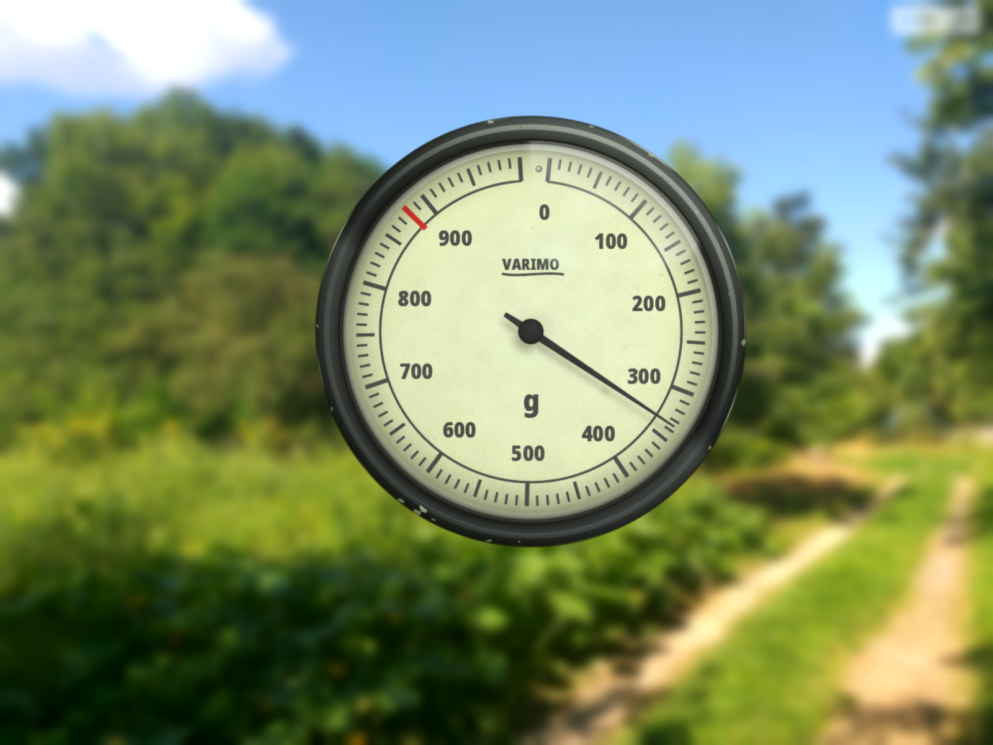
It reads 335 g
